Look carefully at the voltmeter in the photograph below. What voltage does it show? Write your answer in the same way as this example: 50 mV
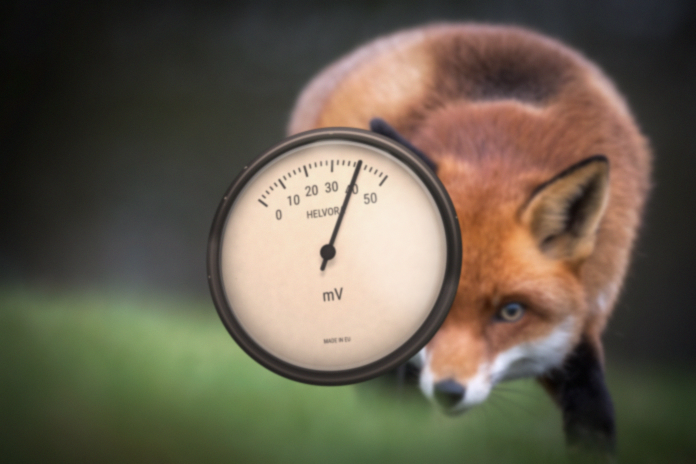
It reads 40 mV
